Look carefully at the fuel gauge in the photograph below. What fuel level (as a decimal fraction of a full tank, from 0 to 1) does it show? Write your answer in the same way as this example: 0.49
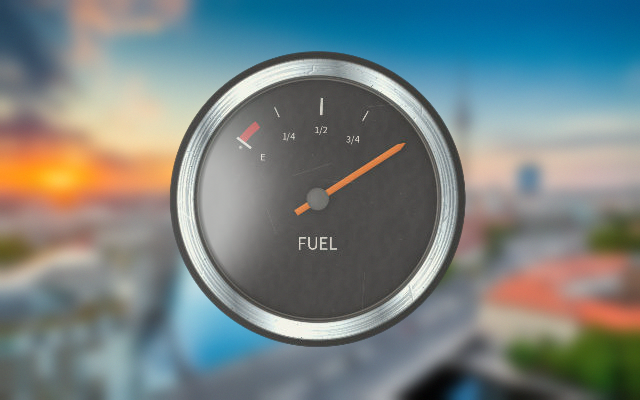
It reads 1
